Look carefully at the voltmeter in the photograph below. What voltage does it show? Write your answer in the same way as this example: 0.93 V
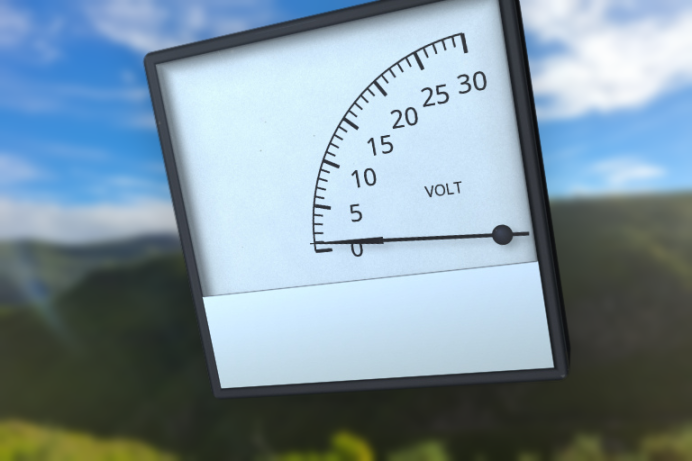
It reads 1 V
